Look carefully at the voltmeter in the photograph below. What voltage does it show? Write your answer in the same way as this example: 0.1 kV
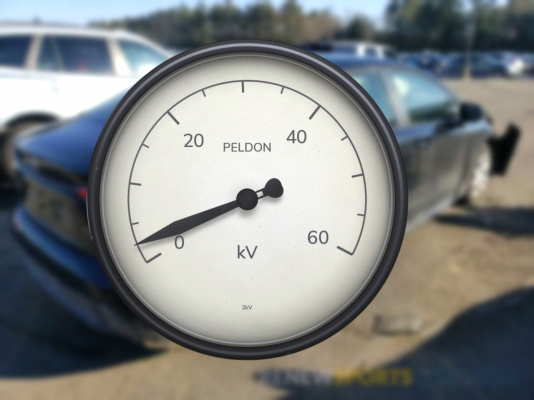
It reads 2.5 kV
